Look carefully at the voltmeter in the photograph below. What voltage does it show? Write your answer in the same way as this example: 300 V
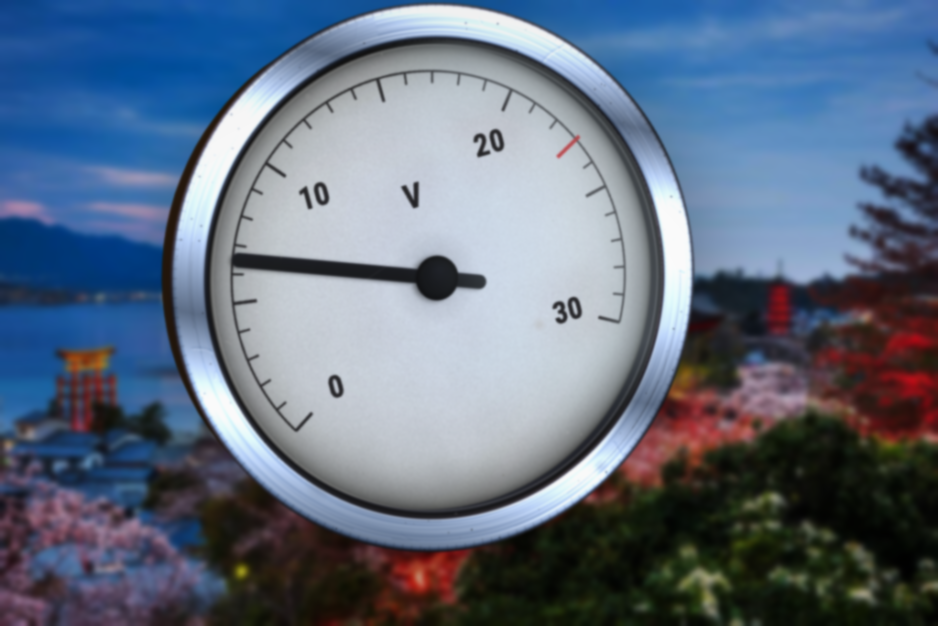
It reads 6.5 V
